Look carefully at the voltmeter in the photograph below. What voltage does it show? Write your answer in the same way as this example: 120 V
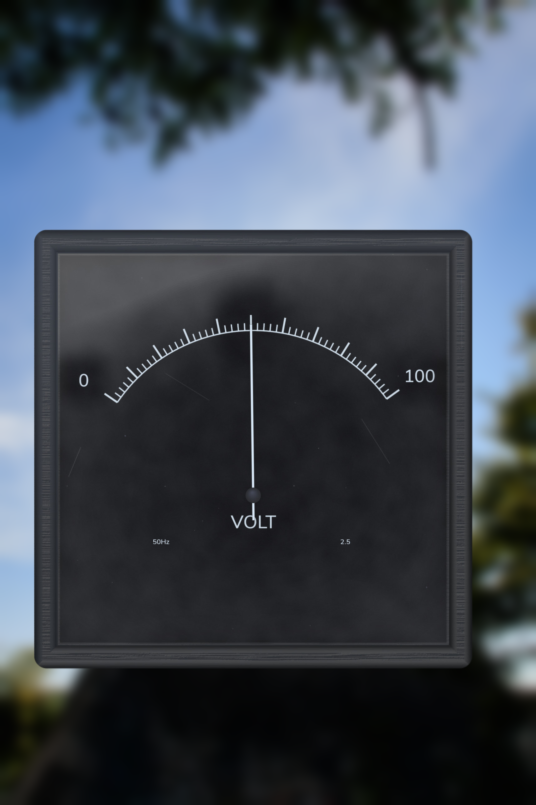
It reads 50 V
